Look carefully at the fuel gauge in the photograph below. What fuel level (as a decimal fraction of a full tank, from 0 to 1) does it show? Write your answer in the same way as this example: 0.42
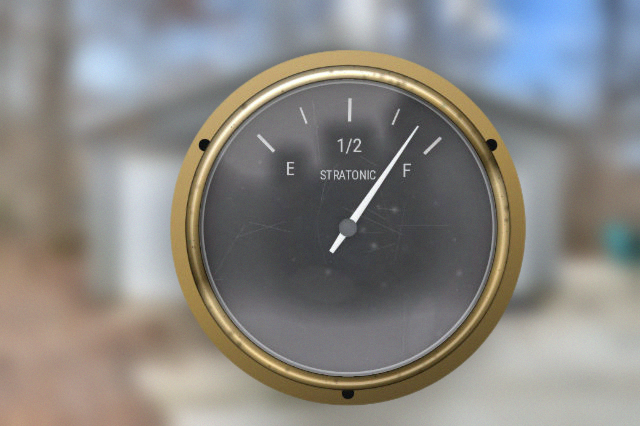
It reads 0.875
